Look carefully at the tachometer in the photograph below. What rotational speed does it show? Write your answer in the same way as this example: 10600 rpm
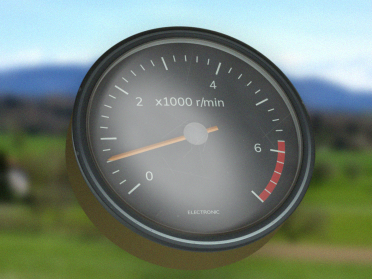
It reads 600 rpm
